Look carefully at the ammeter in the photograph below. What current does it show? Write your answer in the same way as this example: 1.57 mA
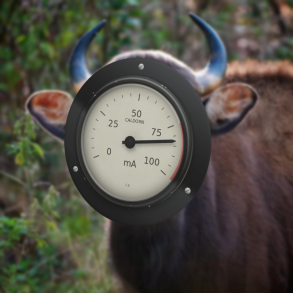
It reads 82.5 mA
